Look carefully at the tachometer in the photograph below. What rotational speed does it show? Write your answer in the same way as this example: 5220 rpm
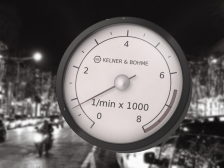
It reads 750 rpm
